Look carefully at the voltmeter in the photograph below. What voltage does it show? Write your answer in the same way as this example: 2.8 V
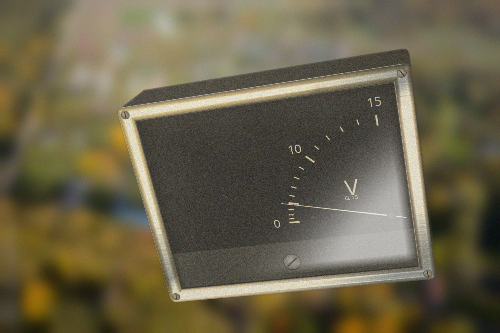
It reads 5 V
